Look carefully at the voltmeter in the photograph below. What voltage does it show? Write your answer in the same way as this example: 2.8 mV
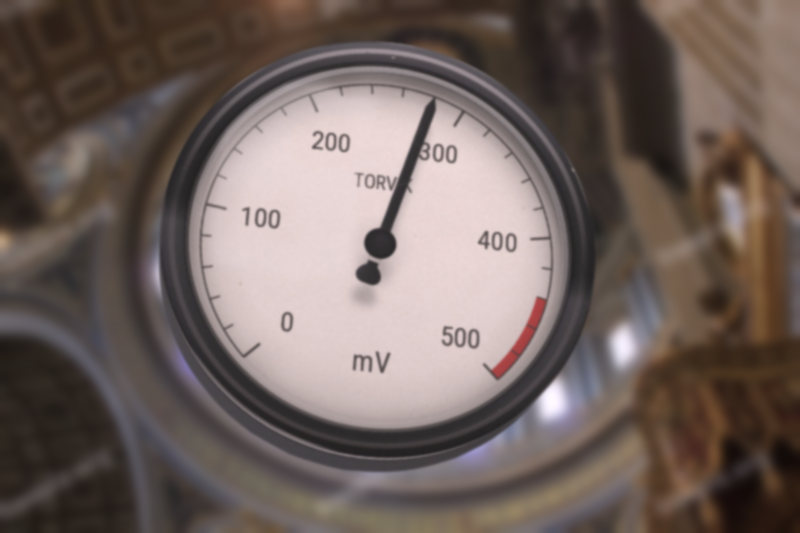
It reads 280 mV
